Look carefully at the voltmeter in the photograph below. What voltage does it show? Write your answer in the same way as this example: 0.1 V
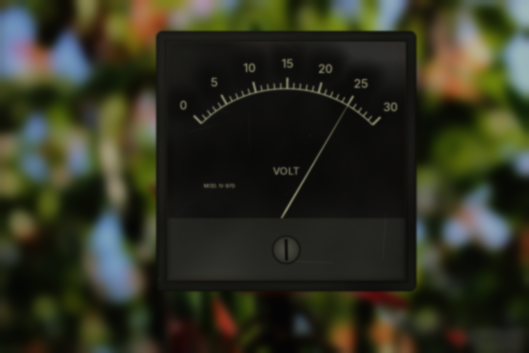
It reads 25 V
